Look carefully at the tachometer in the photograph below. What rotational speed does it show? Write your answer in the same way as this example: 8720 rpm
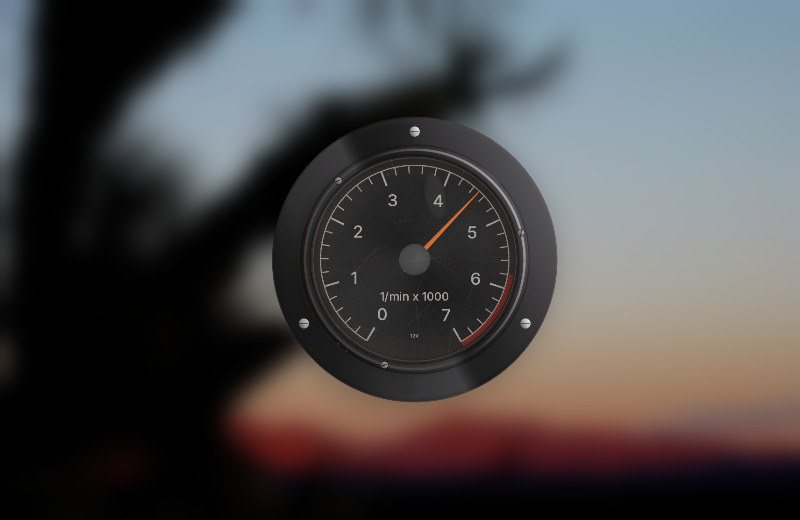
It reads 4500 rpm
